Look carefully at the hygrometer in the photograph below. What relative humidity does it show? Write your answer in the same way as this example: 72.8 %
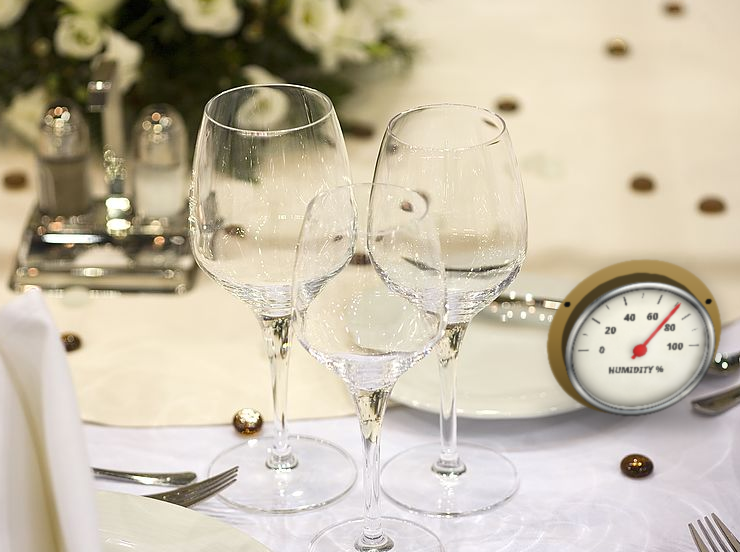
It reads 70 %
